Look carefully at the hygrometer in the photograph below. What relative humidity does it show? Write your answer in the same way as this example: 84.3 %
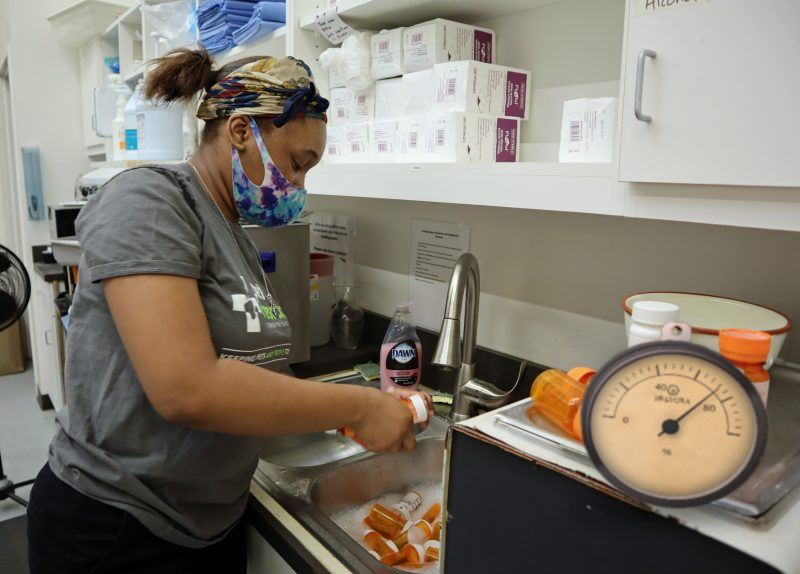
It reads 72 %
